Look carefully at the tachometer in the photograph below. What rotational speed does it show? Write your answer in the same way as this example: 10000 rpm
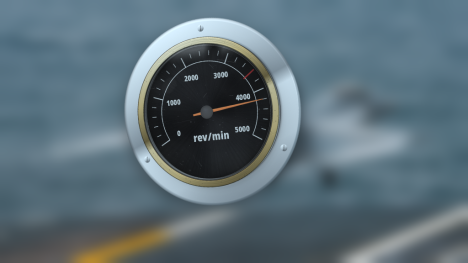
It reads 4200 rpm
